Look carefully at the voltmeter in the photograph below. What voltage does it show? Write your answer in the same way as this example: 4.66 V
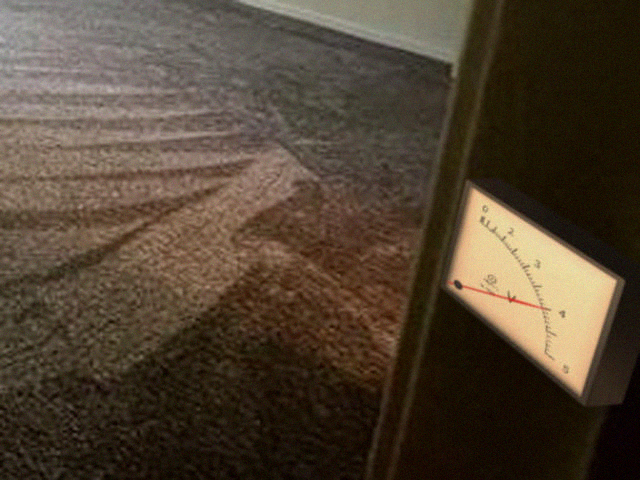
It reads 4 V
